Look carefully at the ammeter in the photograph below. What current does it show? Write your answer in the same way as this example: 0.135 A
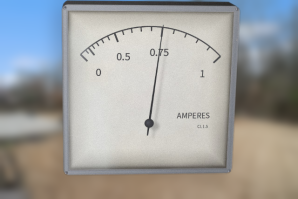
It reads 0.75 A
